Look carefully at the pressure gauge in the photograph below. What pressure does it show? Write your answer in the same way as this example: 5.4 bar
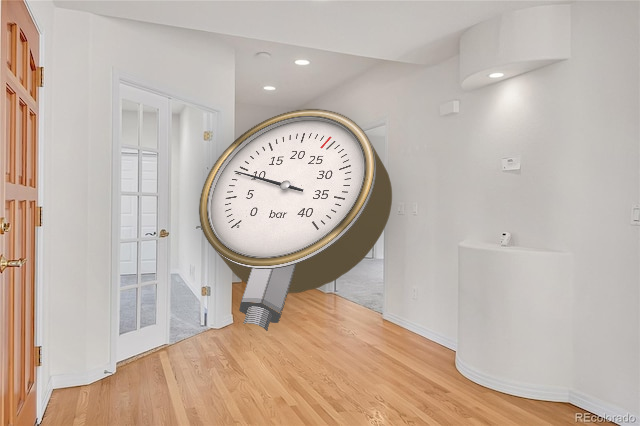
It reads 9 bar
